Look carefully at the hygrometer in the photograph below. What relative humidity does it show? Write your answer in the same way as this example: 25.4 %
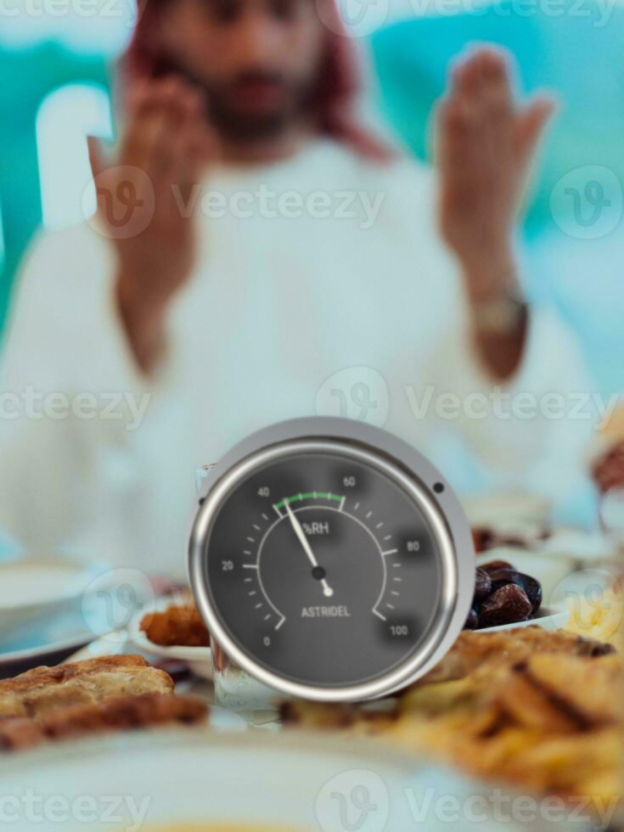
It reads 44 %
